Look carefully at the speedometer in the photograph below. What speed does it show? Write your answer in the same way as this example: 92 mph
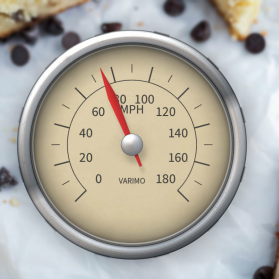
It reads 75 mph
